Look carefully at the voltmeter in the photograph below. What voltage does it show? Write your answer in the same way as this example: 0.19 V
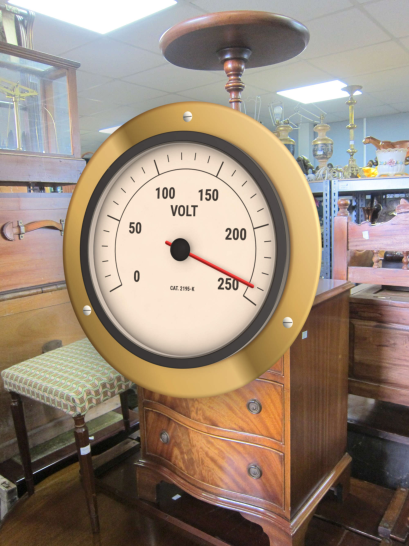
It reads 240 V
